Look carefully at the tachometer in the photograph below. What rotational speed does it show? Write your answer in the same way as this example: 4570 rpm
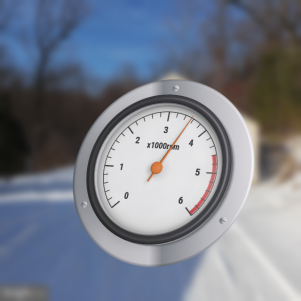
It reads 3600 rpm
